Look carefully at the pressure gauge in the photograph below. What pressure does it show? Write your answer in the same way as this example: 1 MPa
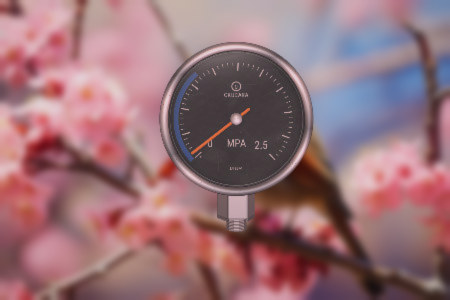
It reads 0.05 MPa
